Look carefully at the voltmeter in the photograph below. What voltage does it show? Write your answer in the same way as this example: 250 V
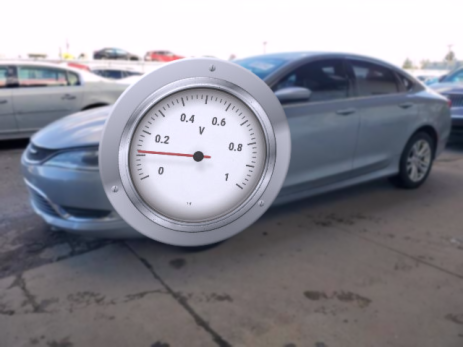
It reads 0.12 V
